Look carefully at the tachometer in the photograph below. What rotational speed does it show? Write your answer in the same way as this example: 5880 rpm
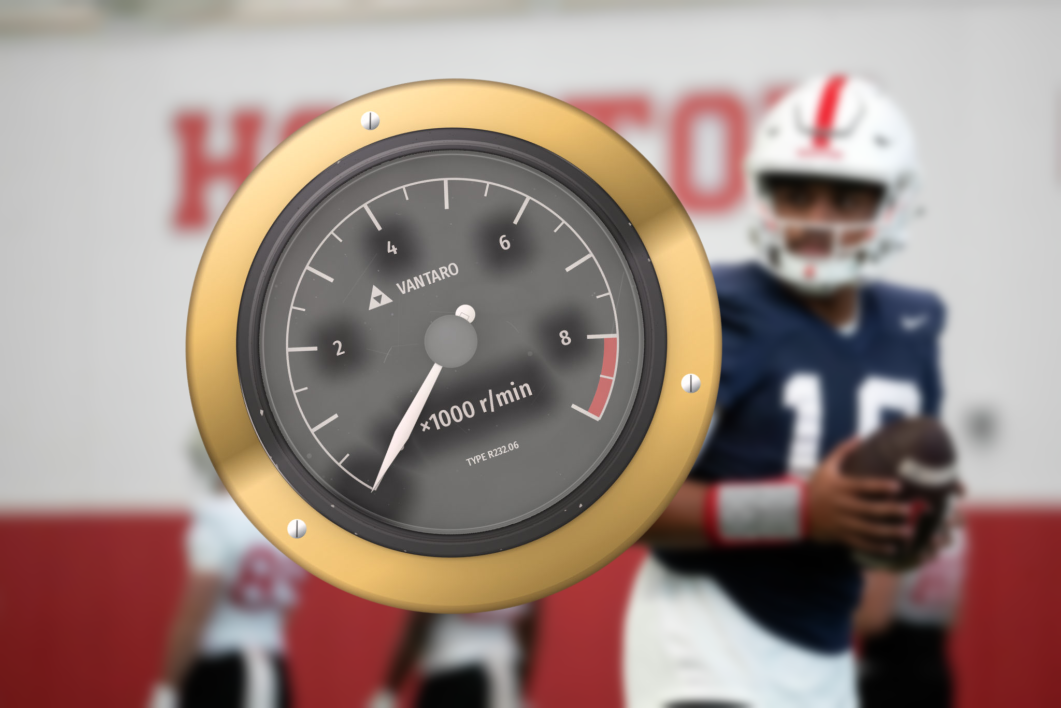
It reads 0 rpm
